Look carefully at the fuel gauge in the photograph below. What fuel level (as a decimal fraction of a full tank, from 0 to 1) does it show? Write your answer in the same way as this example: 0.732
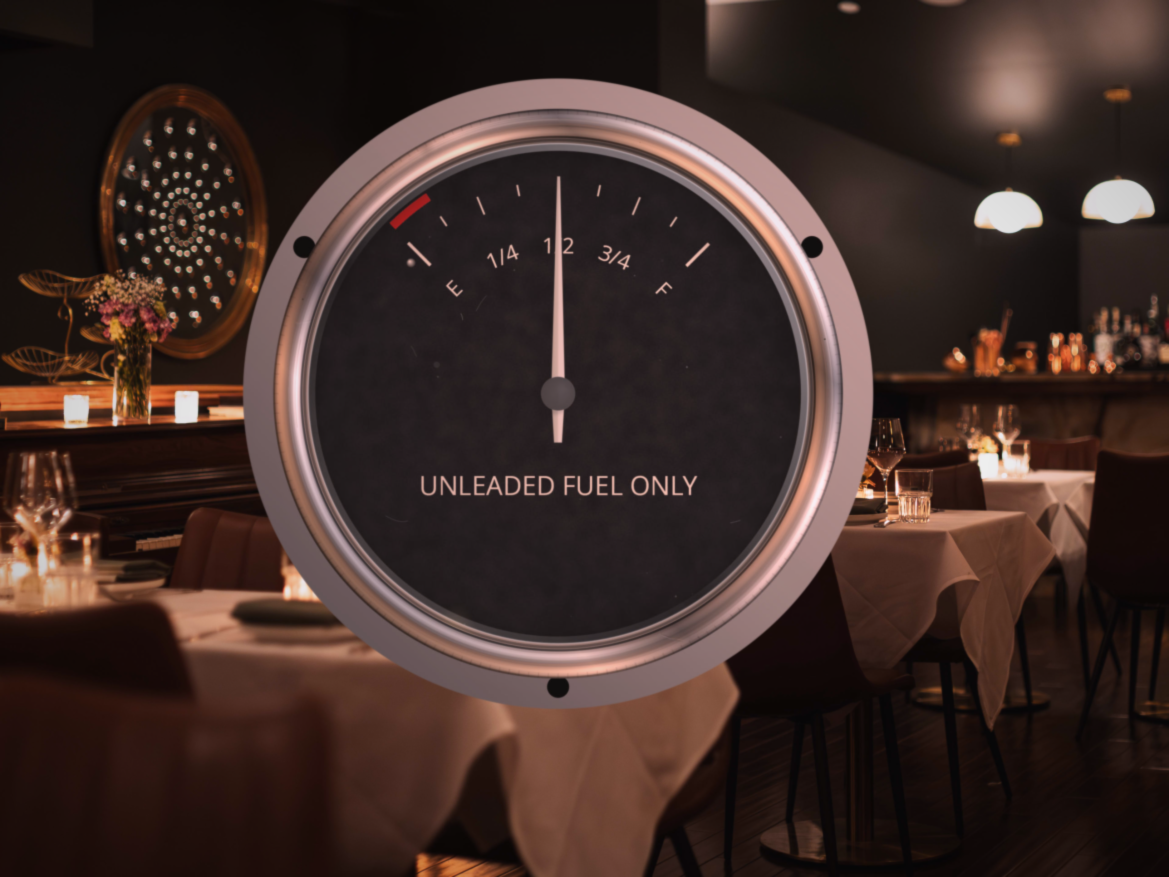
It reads 0.5
